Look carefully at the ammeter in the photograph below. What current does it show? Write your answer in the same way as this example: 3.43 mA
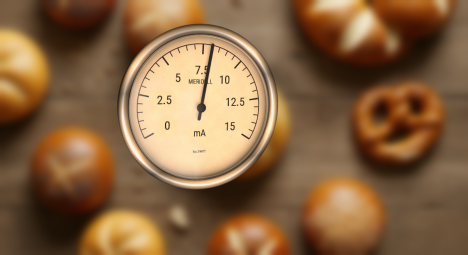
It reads 8 mA
